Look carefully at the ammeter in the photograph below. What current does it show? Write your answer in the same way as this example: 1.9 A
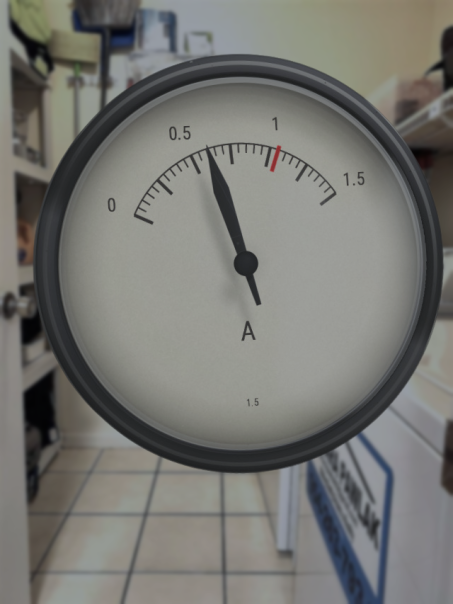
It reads 0.6 A
